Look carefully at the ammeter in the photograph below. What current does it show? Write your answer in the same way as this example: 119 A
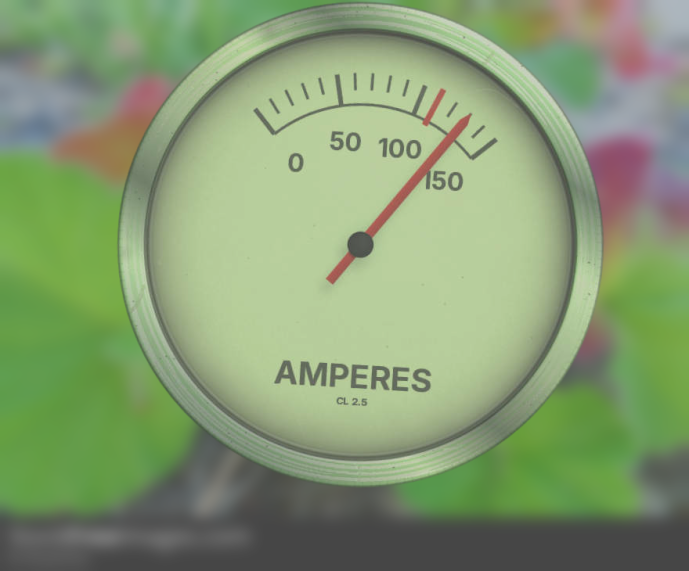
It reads 130 A
